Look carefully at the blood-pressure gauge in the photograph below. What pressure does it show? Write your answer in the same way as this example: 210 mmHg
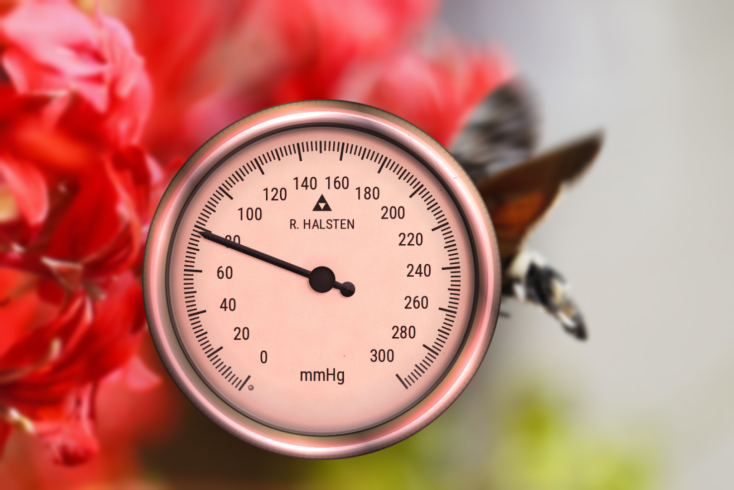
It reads 78 mmHg
